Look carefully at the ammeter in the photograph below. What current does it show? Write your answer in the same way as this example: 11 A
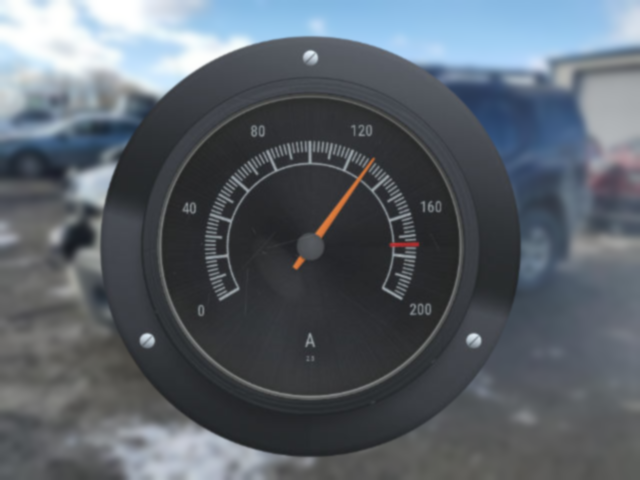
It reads 130 A
